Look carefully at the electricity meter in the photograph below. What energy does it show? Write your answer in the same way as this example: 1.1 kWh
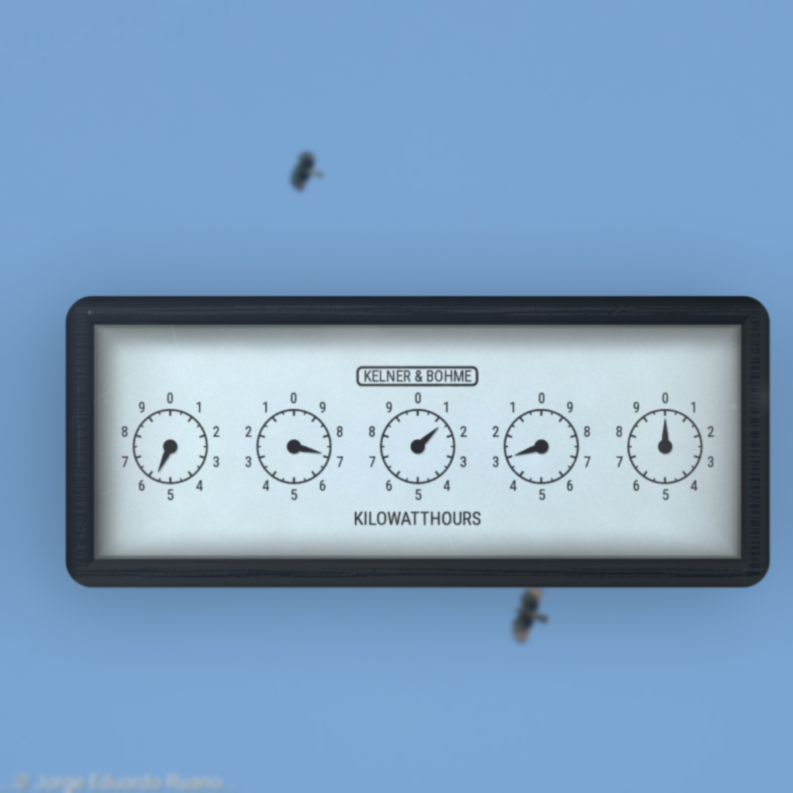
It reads 57130 kWh
